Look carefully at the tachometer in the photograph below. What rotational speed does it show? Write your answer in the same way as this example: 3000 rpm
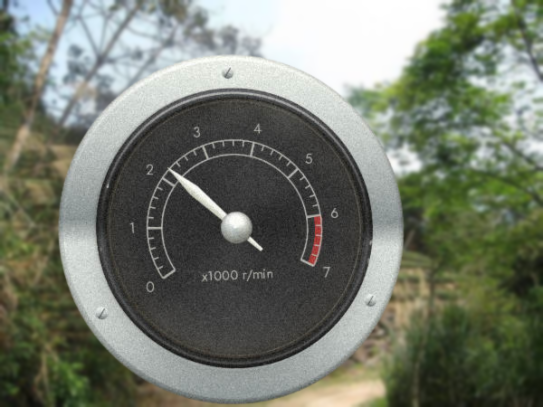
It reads 2200 rpm
